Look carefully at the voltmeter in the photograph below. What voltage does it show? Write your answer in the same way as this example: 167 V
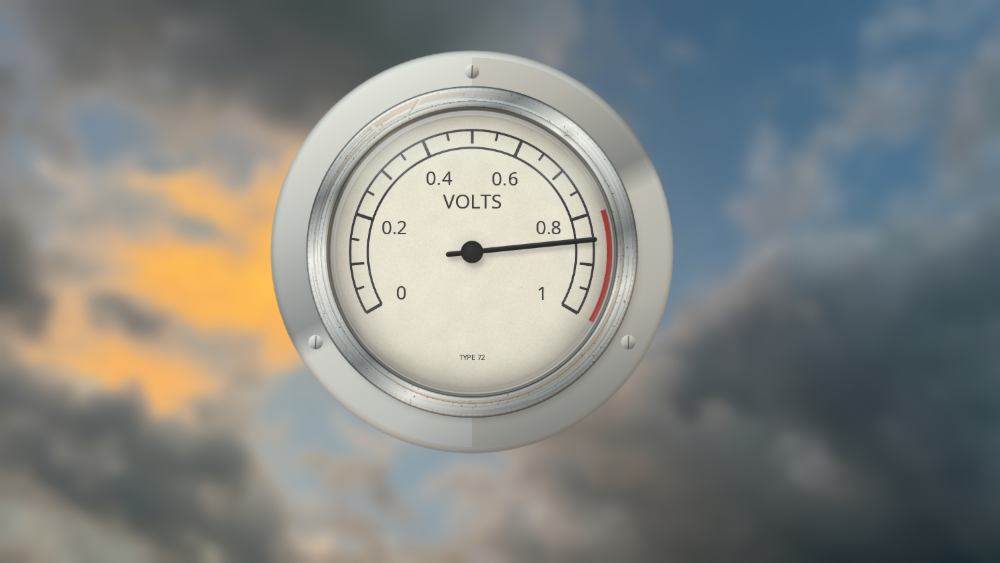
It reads 0.85 V
